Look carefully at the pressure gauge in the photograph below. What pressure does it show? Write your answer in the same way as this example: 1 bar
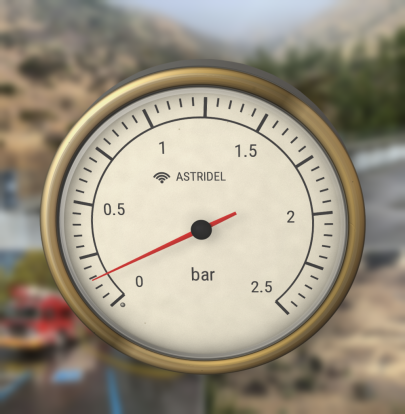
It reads 0.15 bar
